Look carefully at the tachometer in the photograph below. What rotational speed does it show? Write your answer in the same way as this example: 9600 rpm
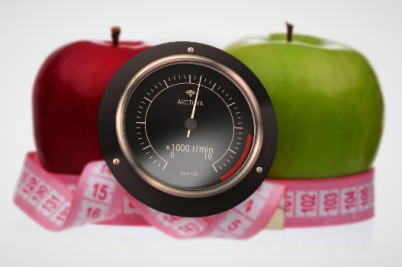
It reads 5400 rpm
